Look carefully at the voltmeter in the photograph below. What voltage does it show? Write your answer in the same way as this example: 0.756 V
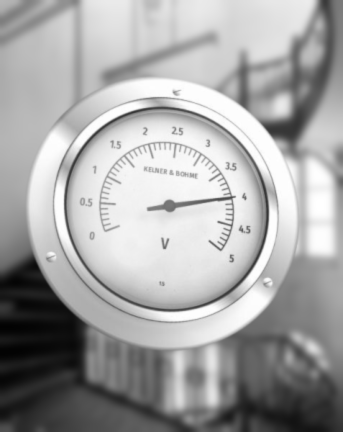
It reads 4 V
